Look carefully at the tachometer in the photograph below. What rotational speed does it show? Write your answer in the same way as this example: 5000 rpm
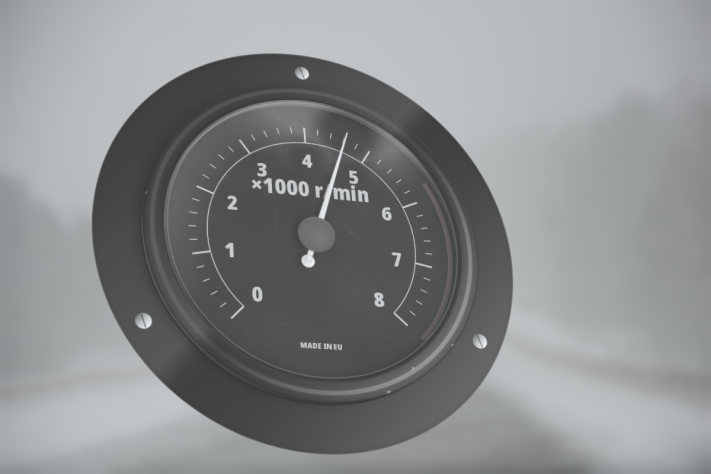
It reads 4600 rpm
